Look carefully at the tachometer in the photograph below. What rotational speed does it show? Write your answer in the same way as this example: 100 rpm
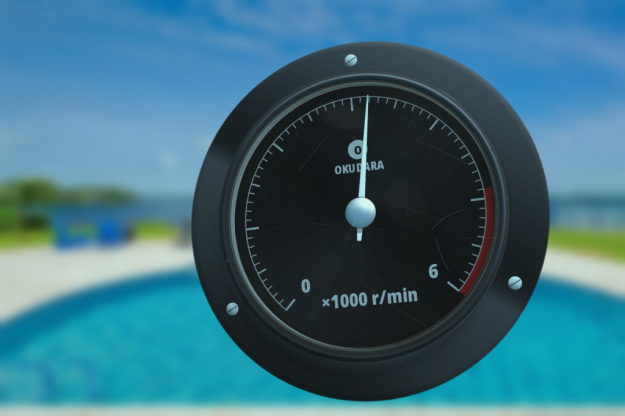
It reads 3200 rpm
